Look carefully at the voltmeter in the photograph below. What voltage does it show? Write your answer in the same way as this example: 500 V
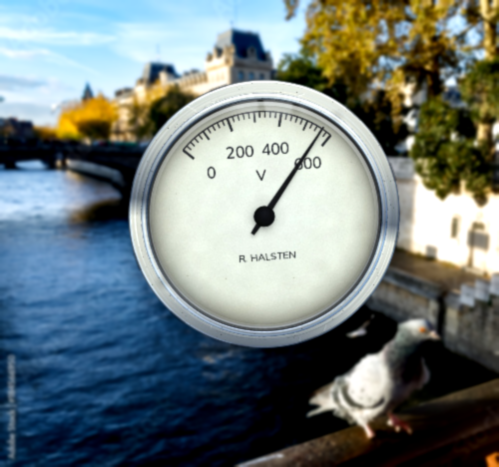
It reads 560 V
